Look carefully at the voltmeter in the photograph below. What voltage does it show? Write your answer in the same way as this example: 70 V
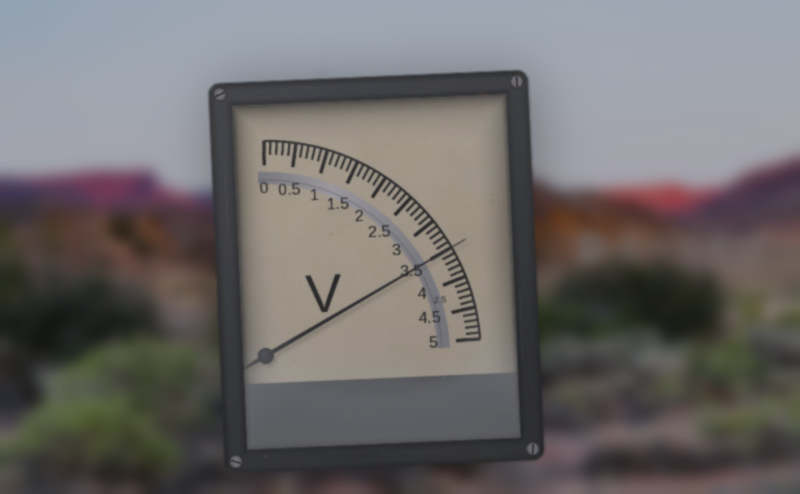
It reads 3.5 V
